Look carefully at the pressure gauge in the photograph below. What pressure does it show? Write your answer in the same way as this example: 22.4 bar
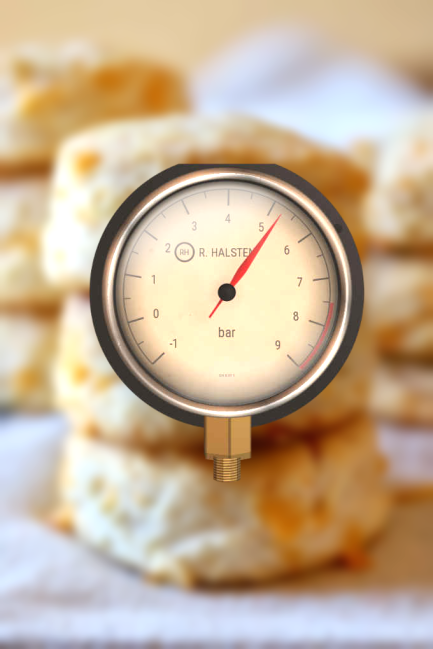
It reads 5.25 bar
